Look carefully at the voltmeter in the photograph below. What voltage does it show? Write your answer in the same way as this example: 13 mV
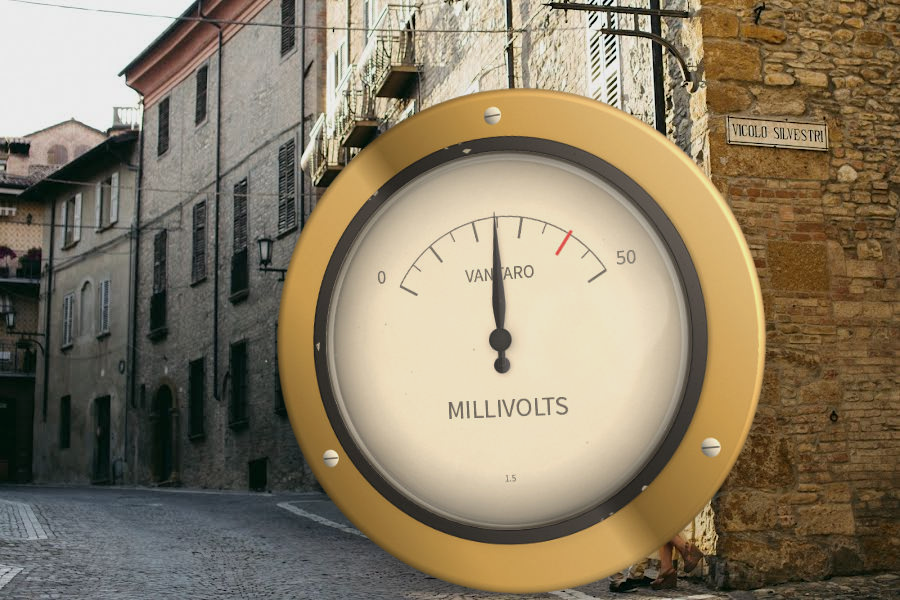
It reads 25 mV
